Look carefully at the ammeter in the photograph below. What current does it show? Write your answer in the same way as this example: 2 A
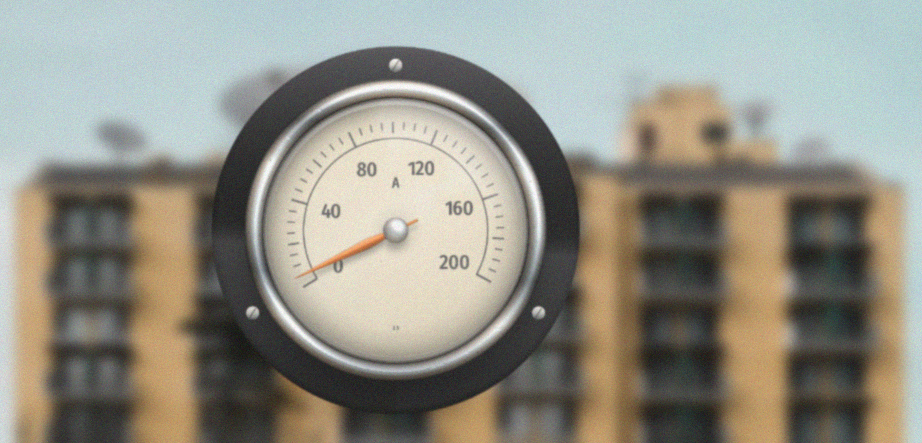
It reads 5 A
